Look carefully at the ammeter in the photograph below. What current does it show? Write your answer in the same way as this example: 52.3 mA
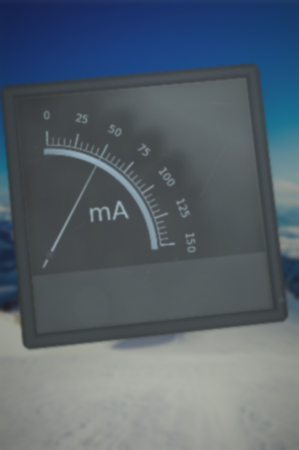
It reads 50 mA
